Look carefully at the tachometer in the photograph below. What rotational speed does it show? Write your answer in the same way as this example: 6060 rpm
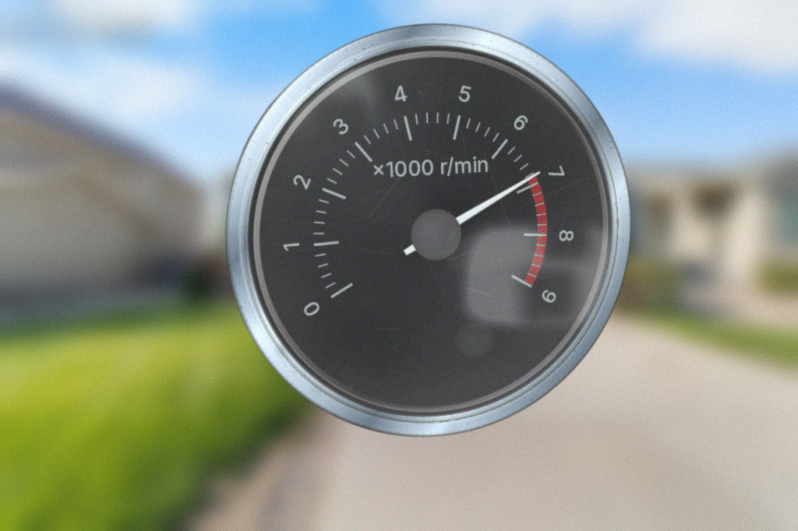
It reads 6800 rpm
